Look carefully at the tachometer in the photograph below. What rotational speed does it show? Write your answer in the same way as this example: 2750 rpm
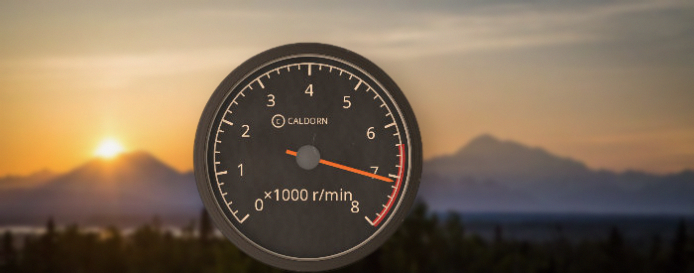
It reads 7100 rpm
